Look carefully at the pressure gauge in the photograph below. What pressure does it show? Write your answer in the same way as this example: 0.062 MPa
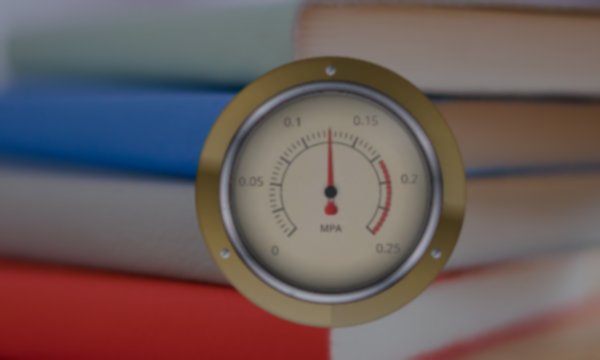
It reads 0.125 MPa
